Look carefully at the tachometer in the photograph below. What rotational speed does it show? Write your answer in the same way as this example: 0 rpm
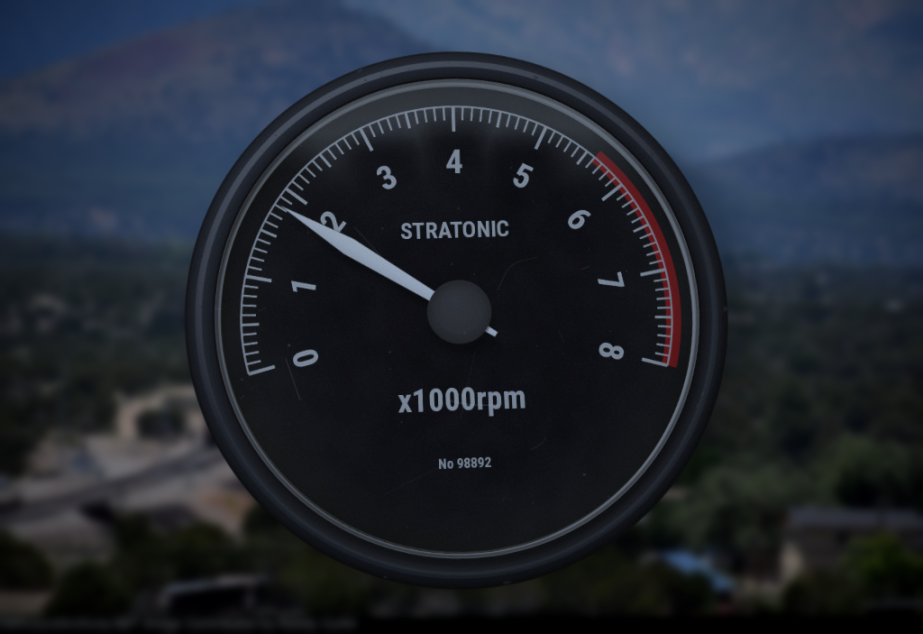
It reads 1800 rpm
